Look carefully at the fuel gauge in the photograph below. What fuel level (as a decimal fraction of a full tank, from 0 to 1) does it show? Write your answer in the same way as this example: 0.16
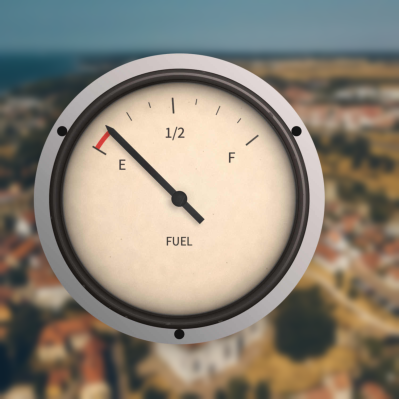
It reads 0.125
